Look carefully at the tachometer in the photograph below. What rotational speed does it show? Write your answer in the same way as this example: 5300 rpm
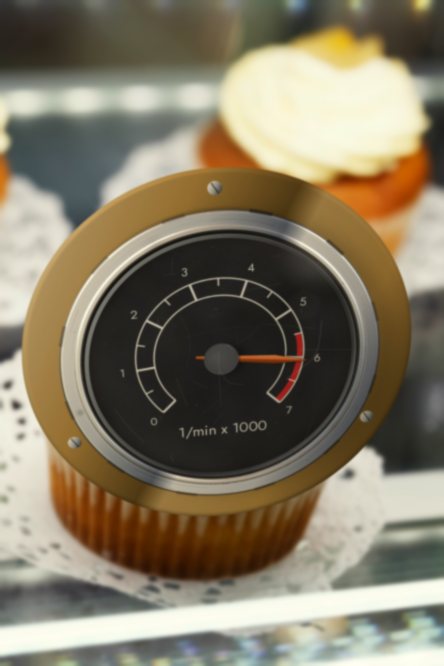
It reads 6000 rpm
